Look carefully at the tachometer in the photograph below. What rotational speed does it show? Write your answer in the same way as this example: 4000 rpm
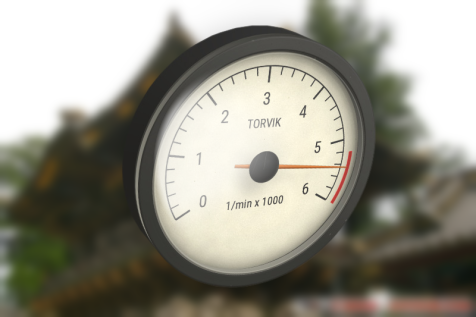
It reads 5400 rpm
